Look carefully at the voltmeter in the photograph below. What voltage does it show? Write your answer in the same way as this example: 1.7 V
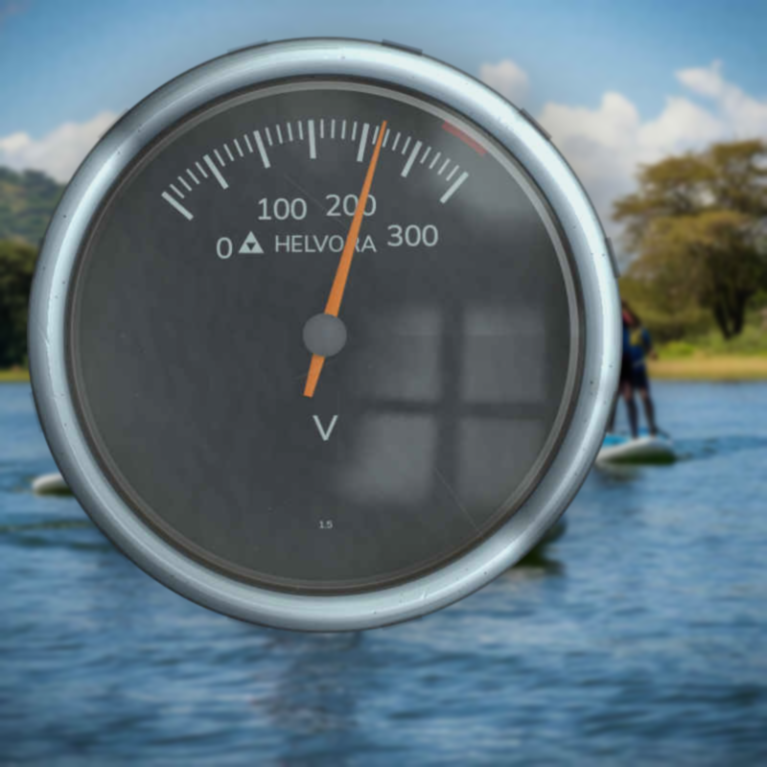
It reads 215 V
